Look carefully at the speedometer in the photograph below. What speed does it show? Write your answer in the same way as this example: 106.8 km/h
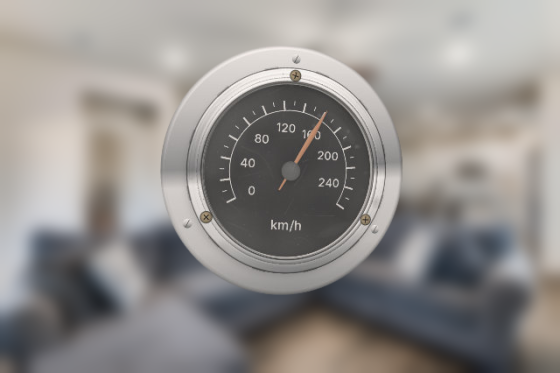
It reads 160 km/h
